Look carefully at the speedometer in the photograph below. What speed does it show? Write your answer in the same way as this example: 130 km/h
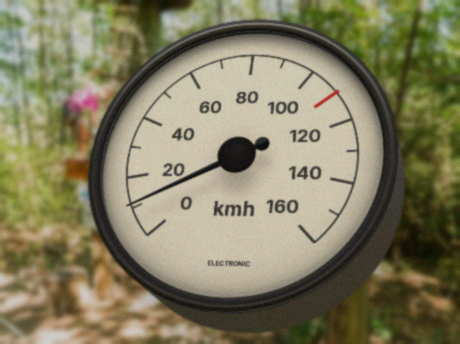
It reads 10 km/h
